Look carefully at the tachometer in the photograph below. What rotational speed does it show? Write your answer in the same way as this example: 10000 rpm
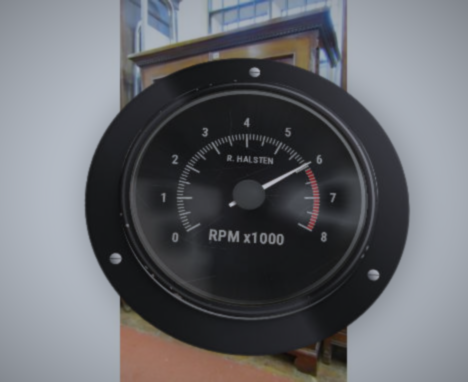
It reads 6000 rpm
